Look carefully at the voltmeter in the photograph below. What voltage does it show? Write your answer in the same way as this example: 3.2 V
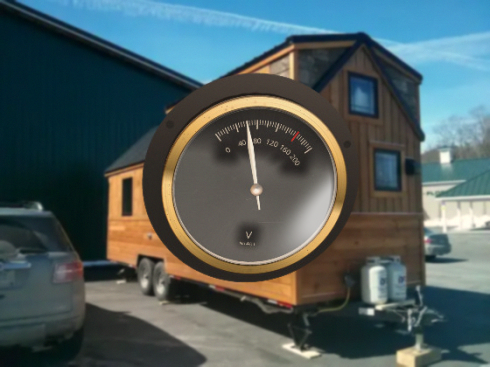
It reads 60 V
